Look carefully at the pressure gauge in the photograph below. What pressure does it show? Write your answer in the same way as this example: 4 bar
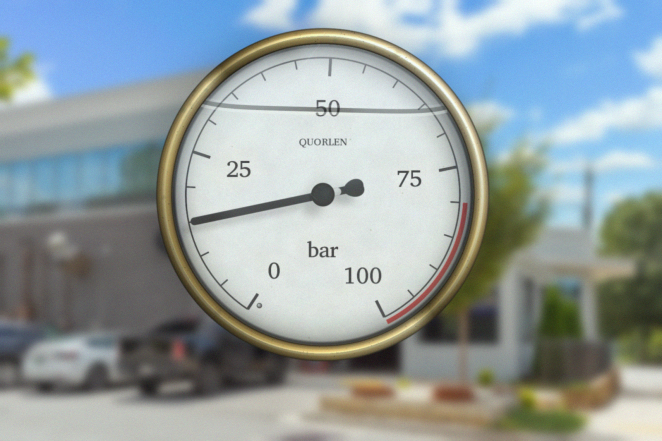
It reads 15 bar
